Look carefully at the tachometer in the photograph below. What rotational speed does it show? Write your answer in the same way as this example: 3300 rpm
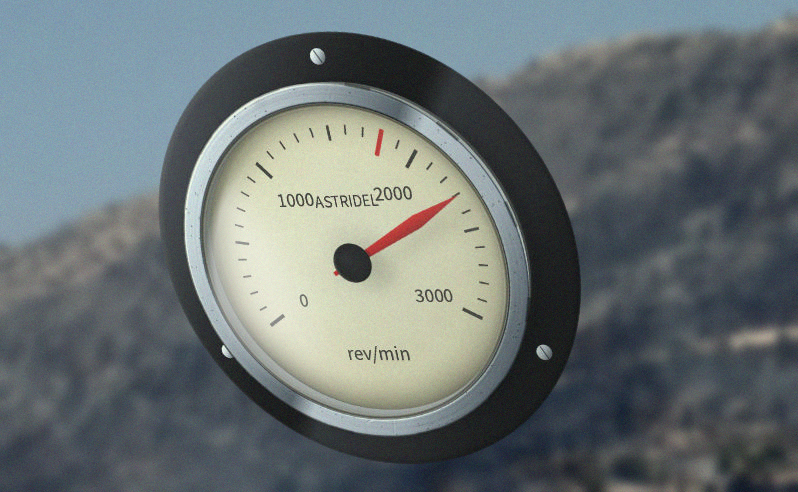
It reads 2300 rpm
